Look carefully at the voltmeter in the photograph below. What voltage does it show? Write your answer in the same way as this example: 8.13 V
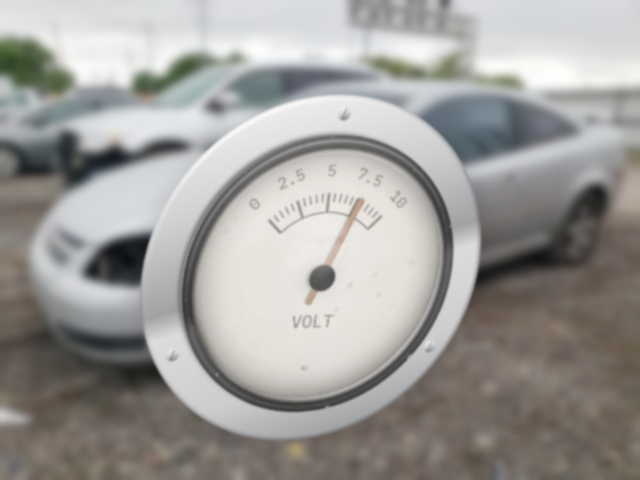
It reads 7.5 V
